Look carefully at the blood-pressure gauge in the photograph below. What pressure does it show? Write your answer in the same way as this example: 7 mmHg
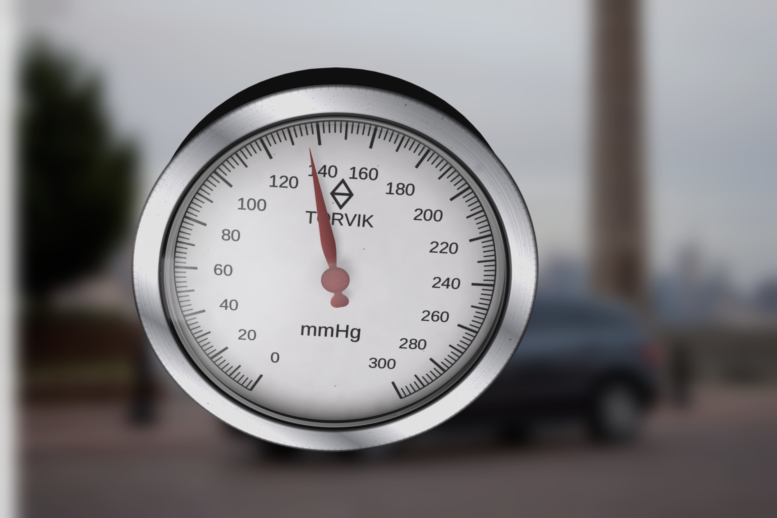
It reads 136 mmHg
